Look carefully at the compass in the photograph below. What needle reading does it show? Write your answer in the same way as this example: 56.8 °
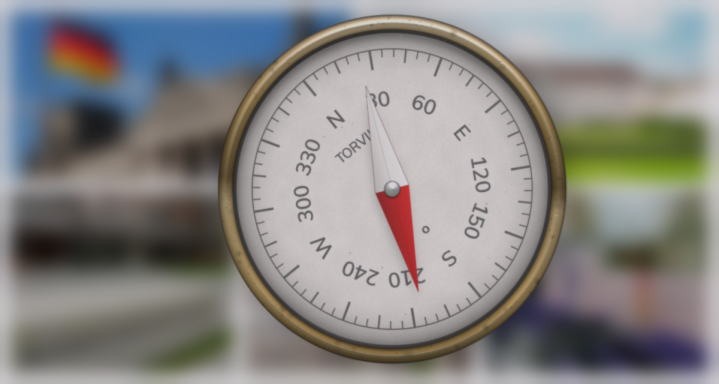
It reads 205 °
